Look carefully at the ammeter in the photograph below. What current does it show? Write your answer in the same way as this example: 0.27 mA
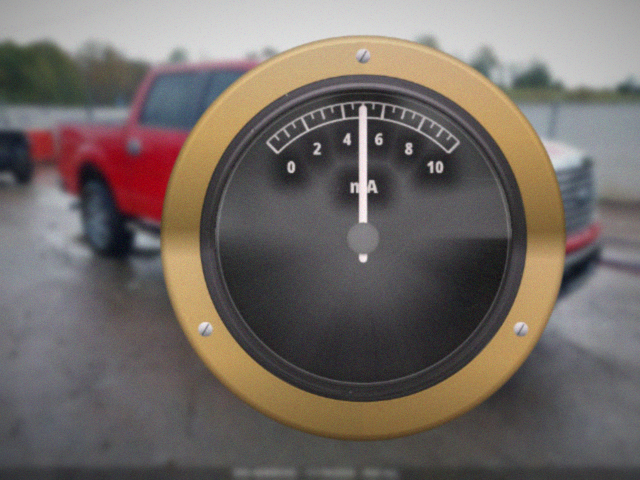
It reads 5 mA
